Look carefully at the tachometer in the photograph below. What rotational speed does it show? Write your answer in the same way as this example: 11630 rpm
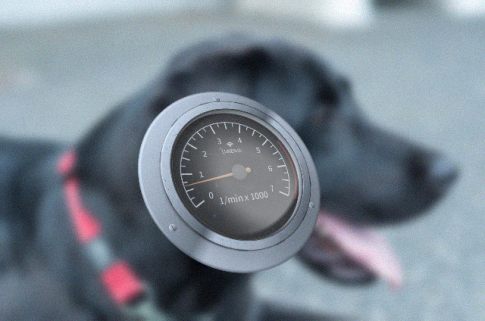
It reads 625 rpm
